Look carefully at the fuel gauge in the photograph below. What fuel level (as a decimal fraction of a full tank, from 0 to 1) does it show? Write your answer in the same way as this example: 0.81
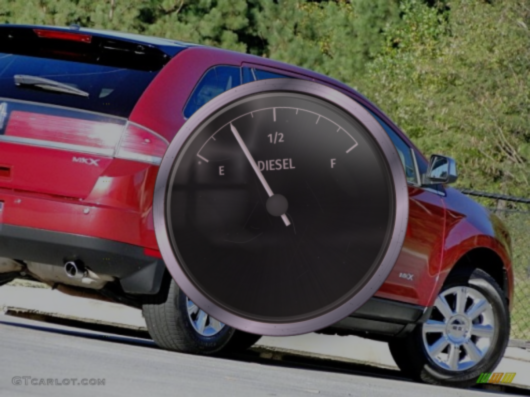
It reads 0.25
